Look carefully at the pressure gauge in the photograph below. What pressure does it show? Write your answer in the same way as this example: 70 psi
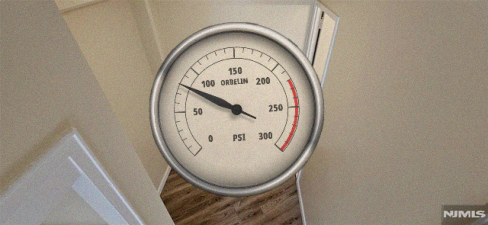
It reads 80 psi
